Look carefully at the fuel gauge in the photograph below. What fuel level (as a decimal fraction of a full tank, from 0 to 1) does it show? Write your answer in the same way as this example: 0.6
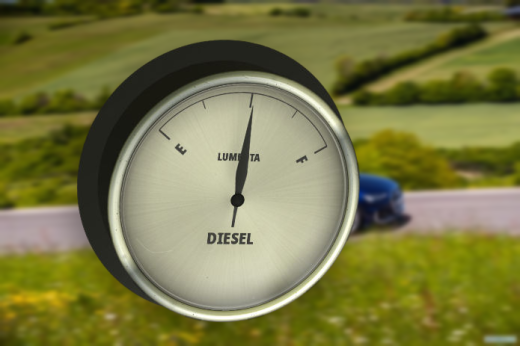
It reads 0.5
